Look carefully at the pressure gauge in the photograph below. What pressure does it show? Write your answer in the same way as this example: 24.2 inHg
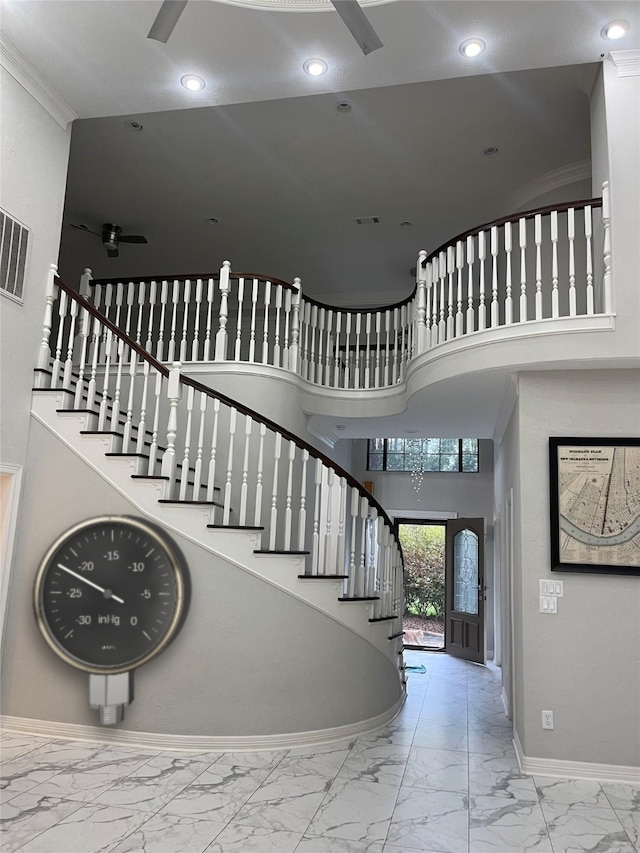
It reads -22 inHg
